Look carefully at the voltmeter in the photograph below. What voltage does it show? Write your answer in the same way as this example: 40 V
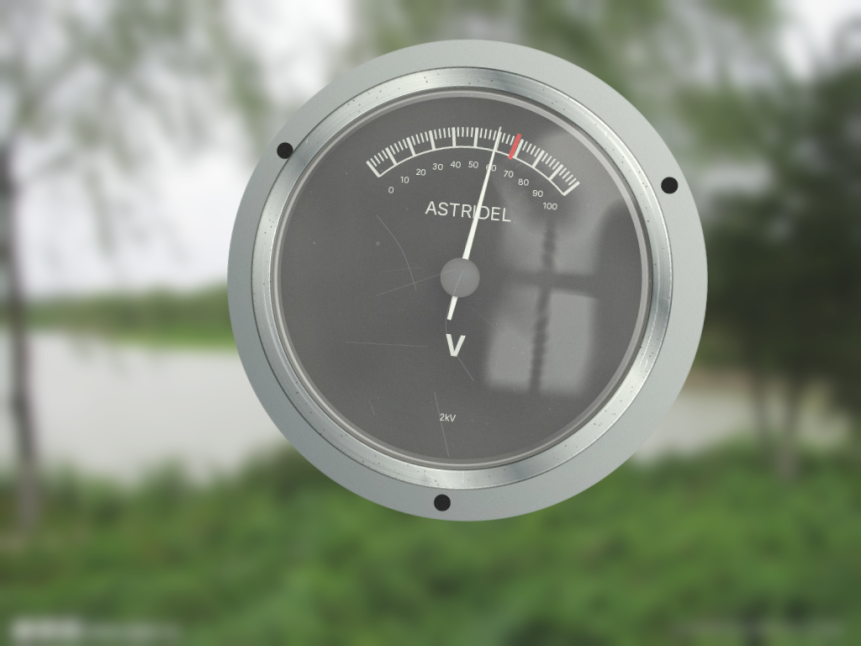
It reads 60 V
